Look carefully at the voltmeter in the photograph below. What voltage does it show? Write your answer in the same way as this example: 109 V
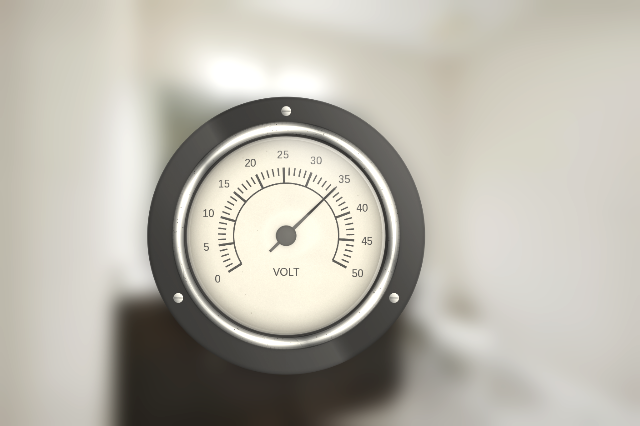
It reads 35 V
